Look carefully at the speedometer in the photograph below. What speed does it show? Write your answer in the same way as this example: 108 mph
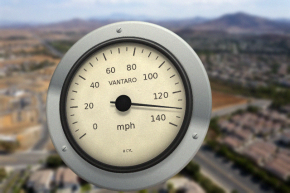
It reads 130 mph
